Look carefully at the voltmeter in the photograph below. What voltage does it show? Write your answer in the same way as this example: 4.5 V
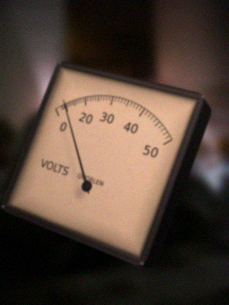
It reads 10 V
